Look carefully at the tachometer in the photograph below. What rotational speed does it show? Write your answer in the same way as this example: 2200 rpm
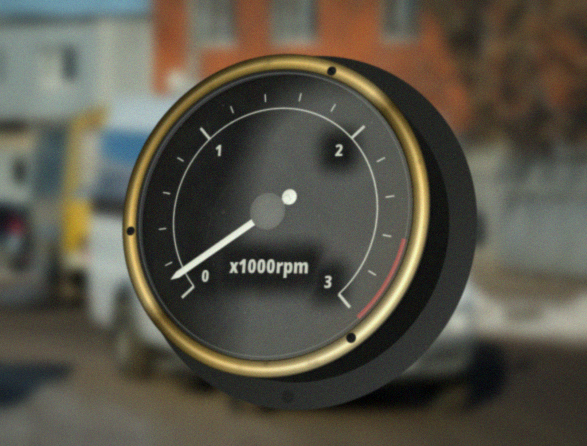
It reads 100 rpm
